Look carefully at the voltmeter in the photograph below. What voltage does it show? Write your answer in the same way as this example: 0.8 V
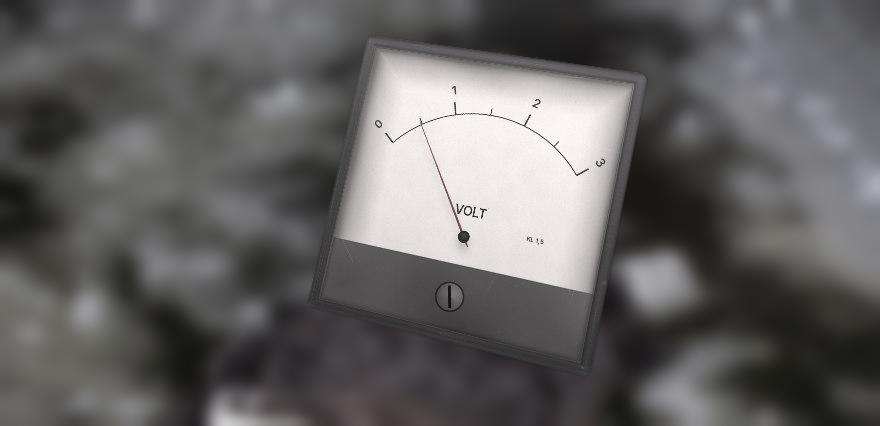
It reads 0.5 V
